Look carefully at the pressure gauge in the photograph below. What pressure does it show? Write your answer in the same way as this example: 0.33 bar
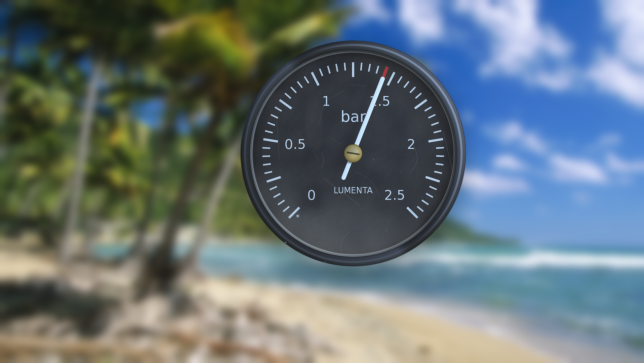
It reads 1.45 bar
